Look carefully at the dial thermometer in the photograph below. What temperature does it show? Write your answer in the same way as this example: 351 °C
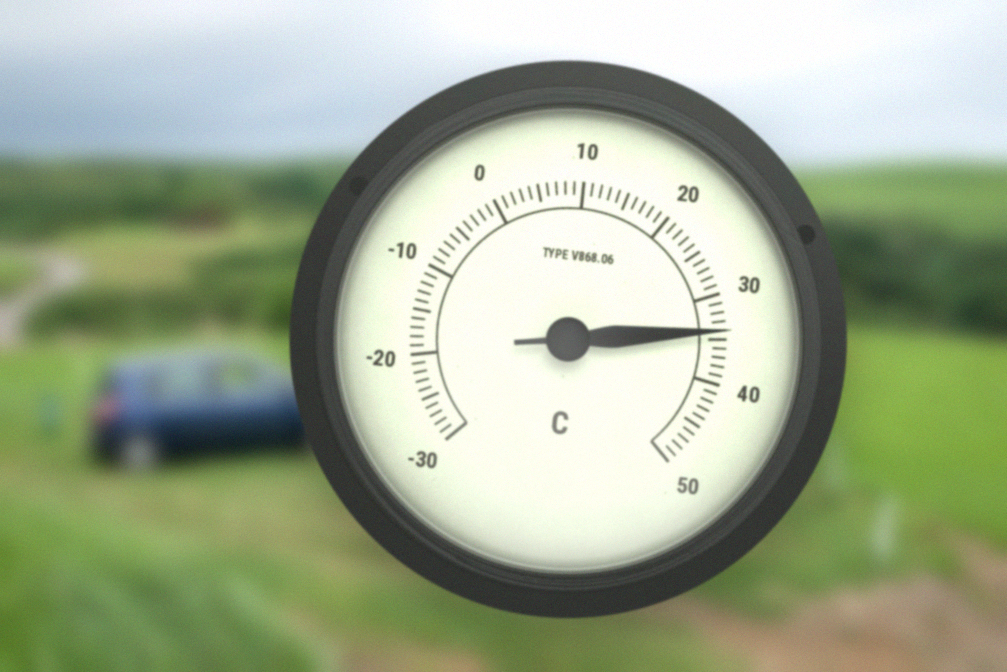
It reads 34 °C
